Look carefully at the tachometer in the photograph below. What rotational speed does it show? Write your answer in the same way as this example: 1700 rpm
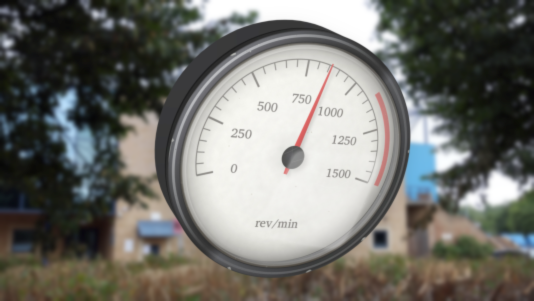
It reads 850 rpm
